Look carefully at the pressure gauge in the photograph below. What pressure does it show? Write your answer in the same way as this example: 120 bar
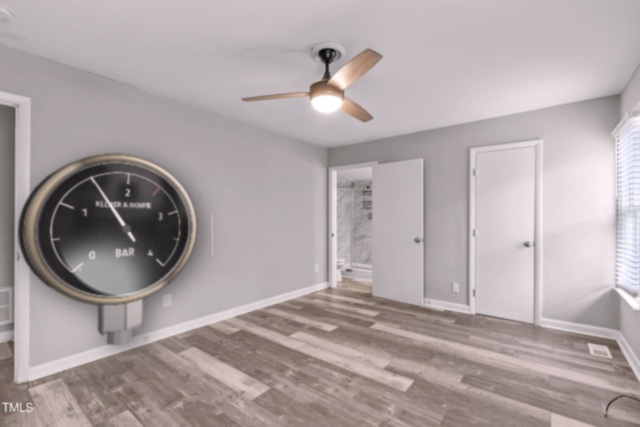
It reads 1.5 bar
